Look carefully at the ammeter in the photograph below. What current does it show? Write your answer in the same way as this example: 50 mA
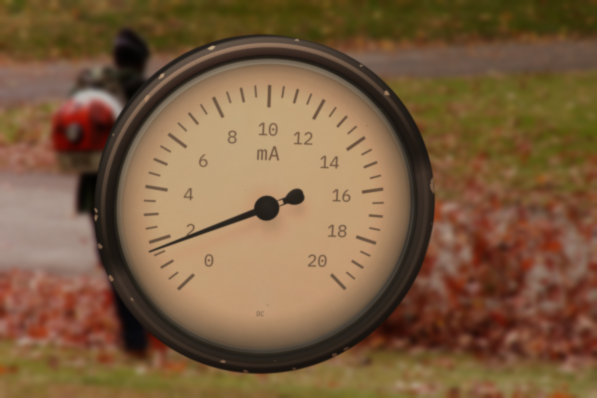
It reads 1.75 mA
